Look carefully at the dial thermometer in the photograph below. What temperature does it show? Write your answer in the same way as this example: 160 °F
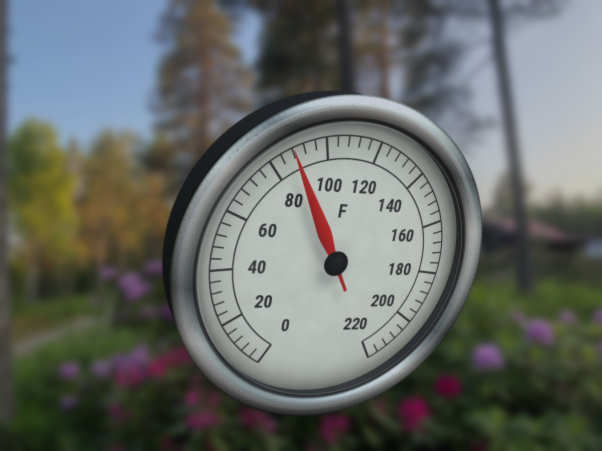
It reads 88 °F
